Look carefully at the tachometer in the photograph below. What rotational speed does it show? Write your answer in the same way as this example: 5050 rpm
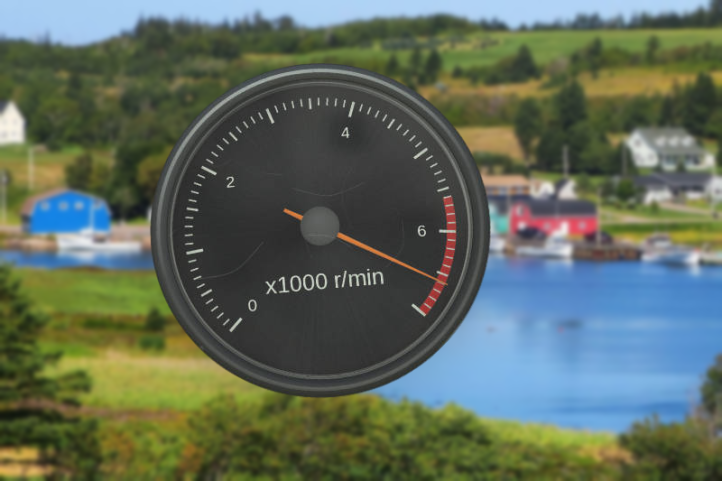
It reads 6600 rpm
